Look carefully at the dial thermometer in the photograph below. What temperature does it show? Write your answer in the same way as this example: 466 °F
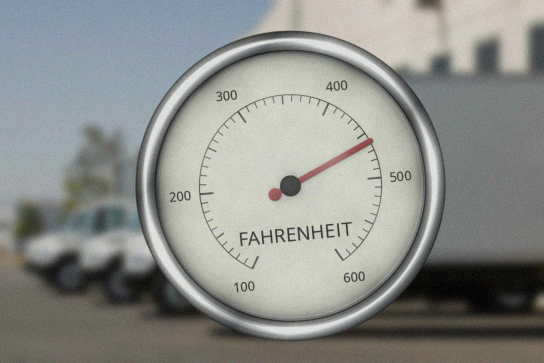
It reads 460 °F
